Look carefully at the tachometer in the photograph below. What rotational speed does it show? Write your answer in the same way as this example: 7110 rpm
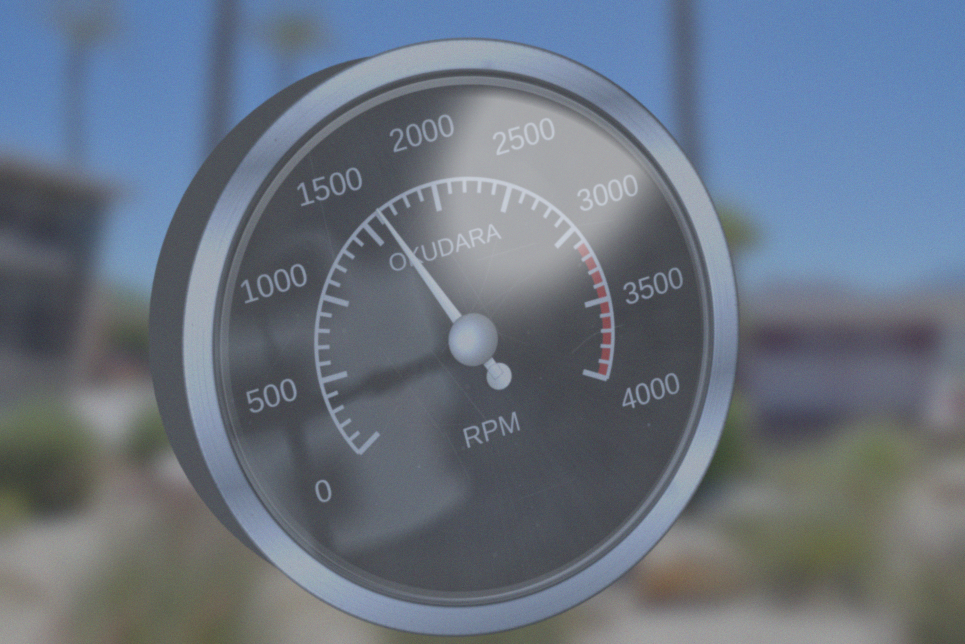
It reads 1600 rpm
